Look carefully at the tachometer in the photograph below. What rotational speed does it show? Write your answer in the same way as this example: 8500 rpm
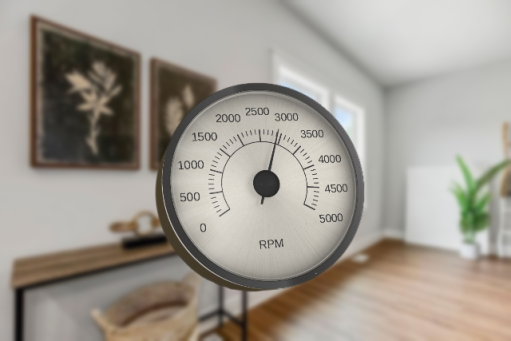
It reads 2900 rpm
